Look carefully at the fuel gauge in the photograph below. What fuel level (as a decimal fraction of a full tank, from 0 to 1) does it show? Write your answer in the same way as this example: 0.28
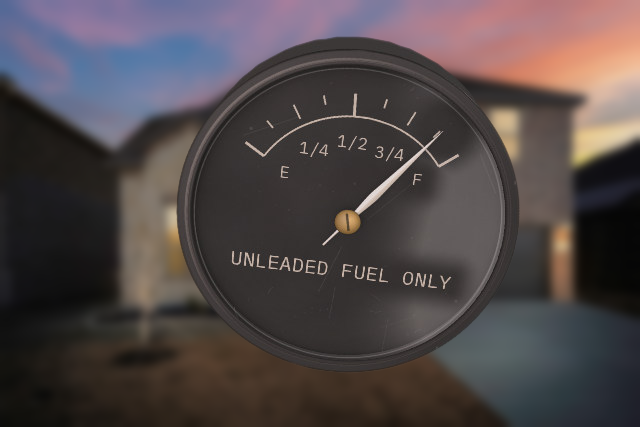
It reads 0.875
